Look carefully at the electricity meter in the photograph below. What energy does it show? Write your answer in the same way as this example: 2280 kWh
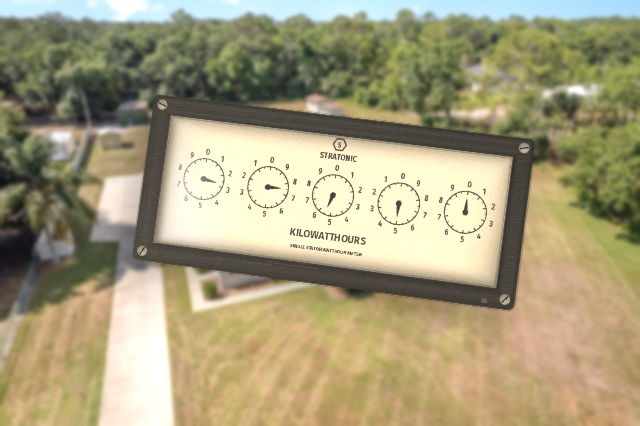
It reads 27550 kWh
